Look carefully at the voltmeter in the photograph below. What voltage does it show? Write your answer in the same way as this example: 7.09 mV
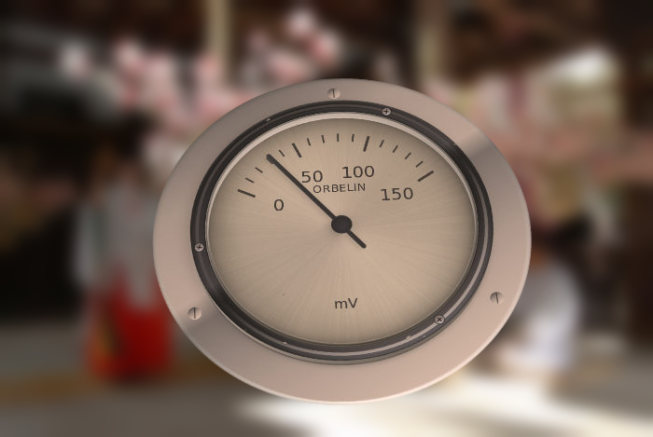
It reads 30 mV
